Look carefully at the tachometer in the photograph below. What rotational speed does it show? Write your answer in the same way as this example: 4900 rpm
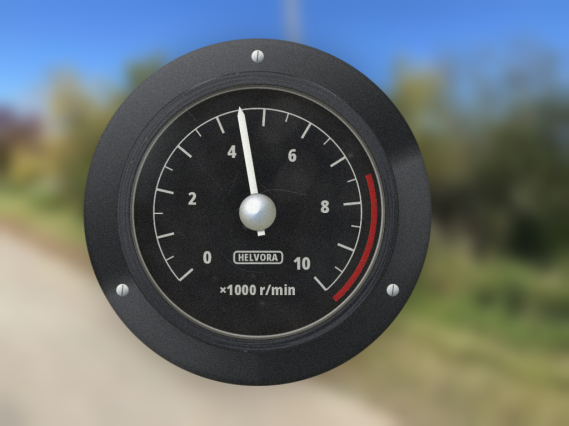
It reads 4500 rpm
